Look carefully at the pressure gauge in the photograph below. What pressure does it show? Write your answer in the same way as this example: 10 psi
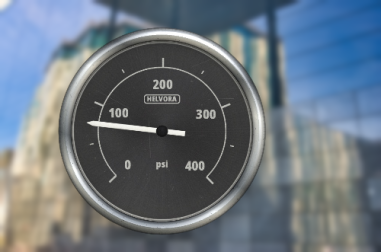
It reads 75 psi
